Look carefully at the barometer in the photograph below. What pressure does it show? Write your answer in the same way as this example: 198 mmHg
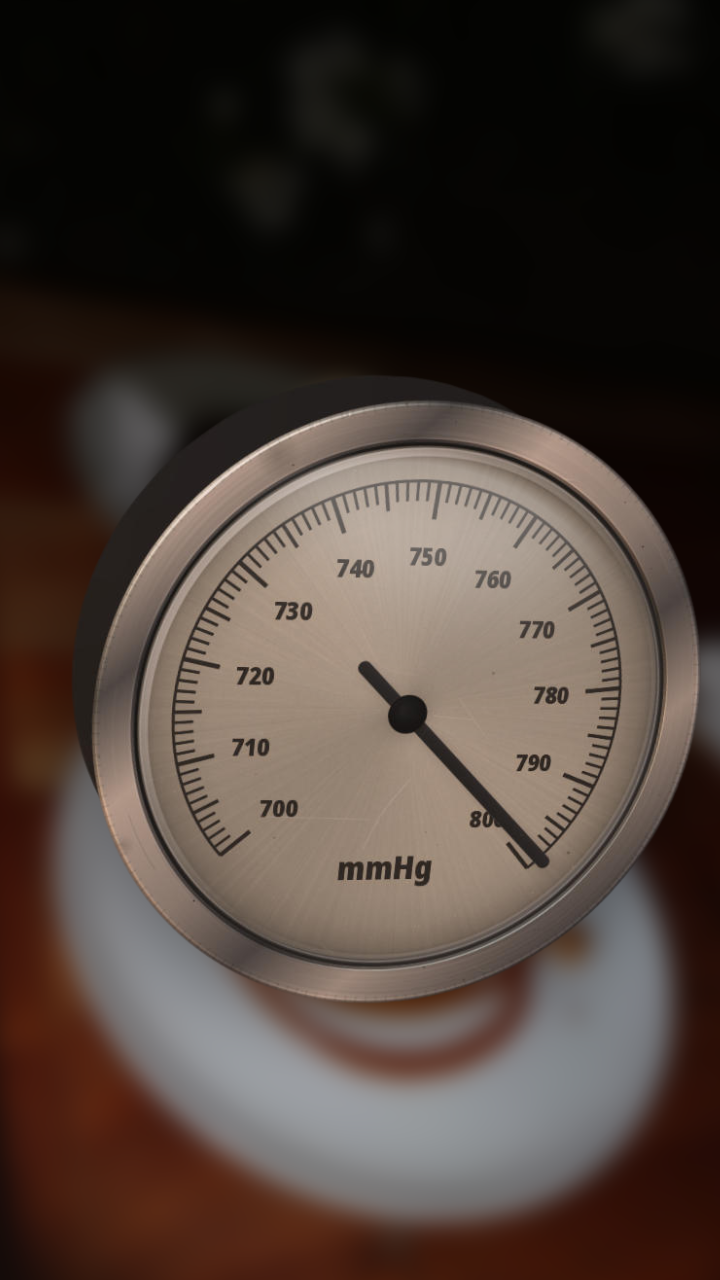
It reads 798.5 mmHg
